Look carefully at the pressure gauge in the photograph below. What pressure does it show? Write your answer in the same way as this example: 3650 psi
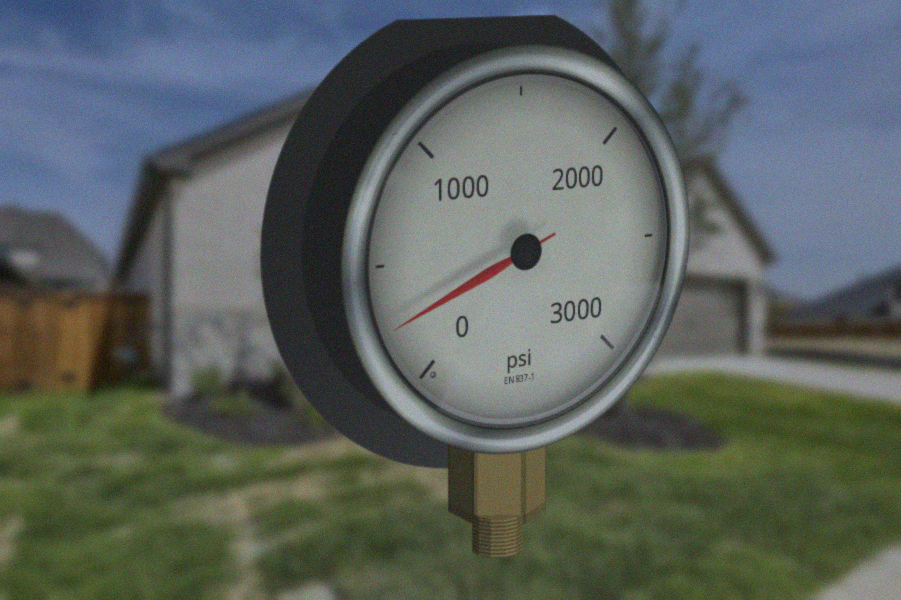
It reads 250 psi
